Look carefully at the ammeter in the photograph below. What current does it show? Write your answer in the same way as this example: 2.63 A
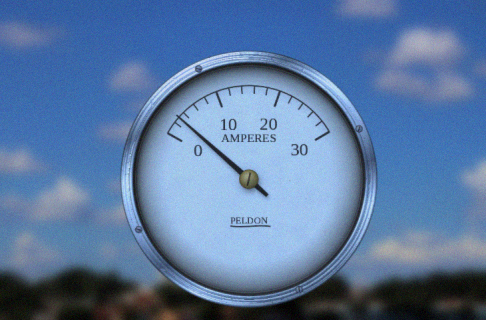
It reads 3 A
